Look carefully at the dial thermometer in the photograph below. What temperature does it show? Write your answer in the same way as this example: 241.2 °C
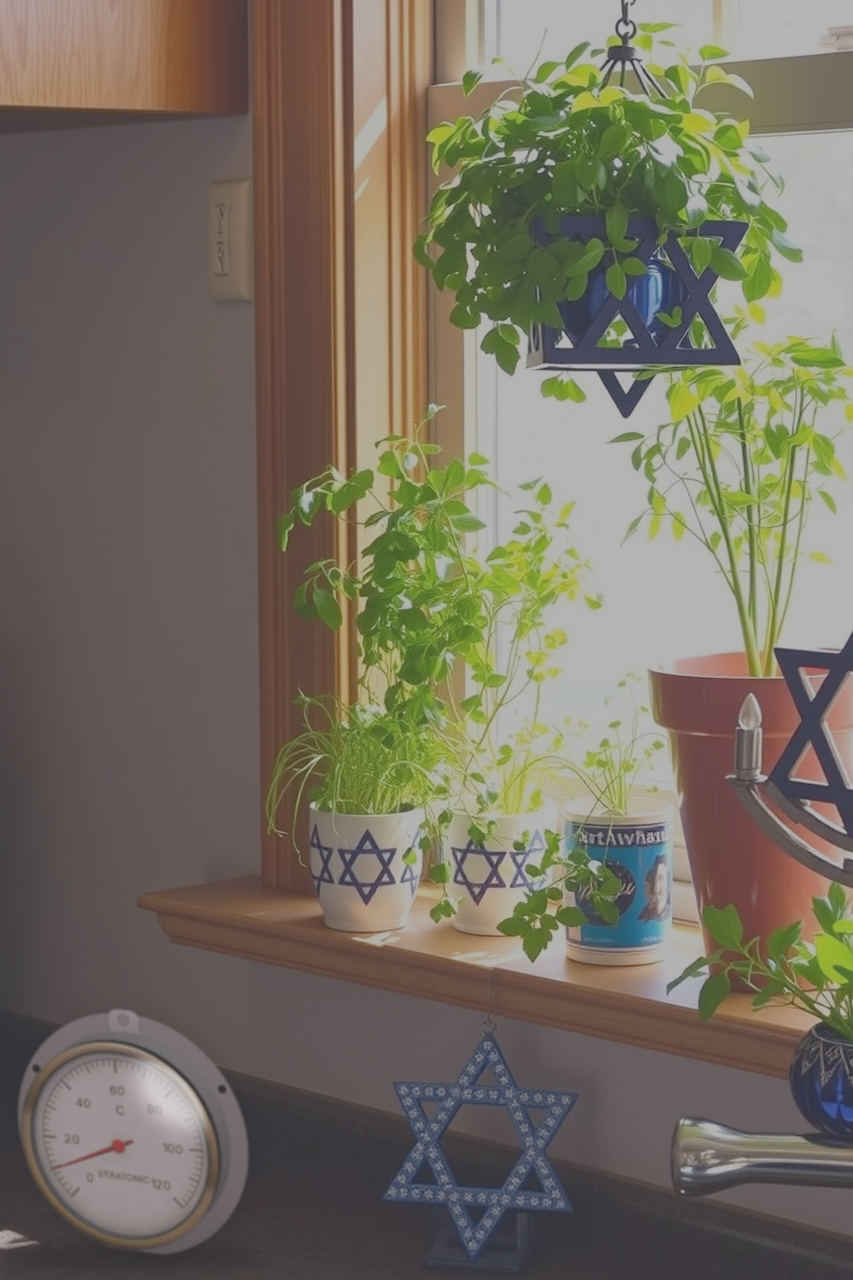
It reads 10 °C
